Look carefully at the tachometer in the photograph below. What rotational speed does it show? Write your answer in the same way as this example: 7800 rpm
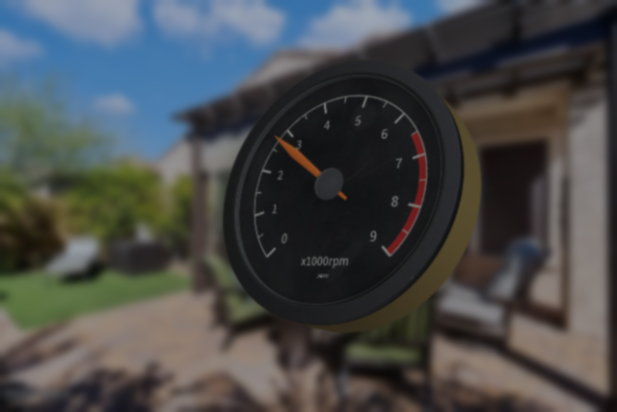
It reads 2750 rpm
